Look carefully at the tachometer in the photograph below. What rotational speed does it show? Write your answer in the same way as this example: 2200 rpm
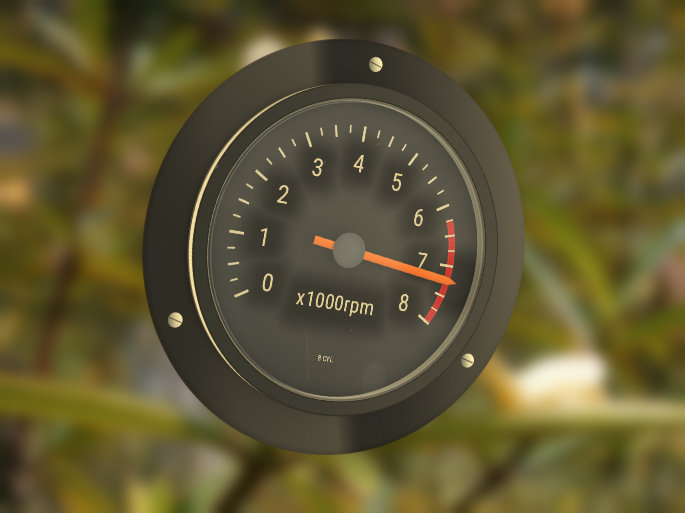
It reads 7250 rpm
